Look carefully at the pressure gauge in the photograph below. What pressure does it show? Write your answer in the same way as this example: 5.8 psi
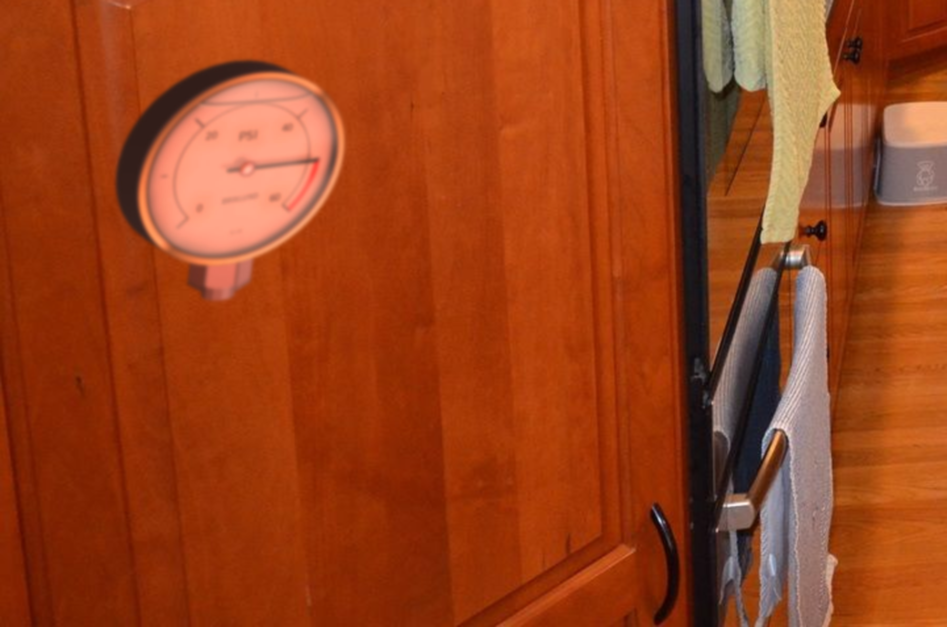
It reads 50 psi
